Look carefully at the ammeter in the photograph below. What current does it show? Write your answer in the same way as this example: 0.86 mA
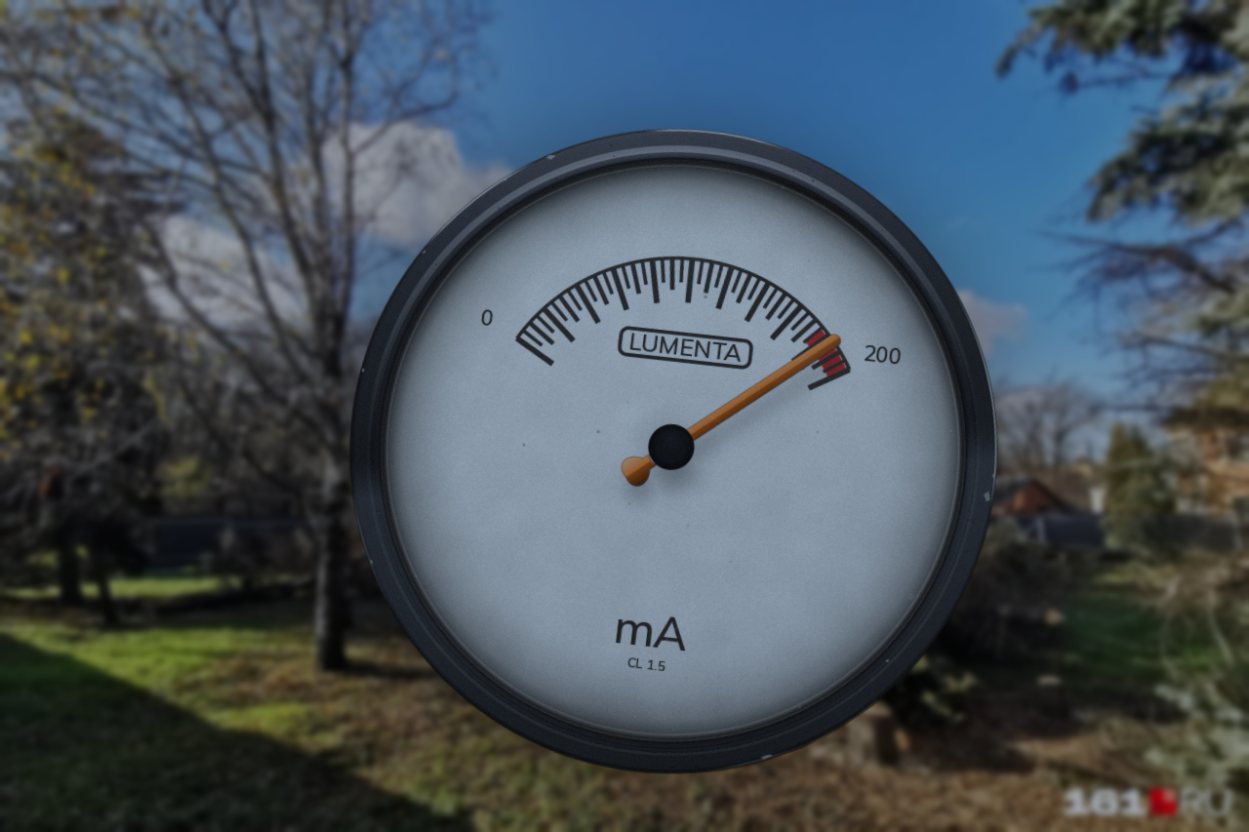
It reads 185 mA
